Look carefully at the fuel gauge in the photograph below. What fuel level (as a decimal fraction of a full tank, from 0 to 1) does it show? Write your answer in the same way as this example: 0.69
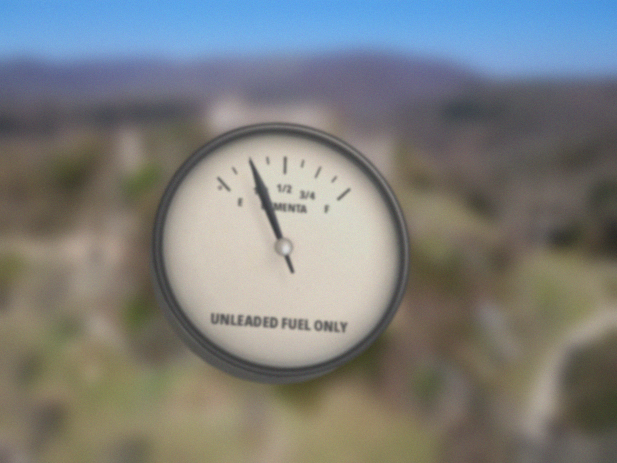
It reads 0.25
